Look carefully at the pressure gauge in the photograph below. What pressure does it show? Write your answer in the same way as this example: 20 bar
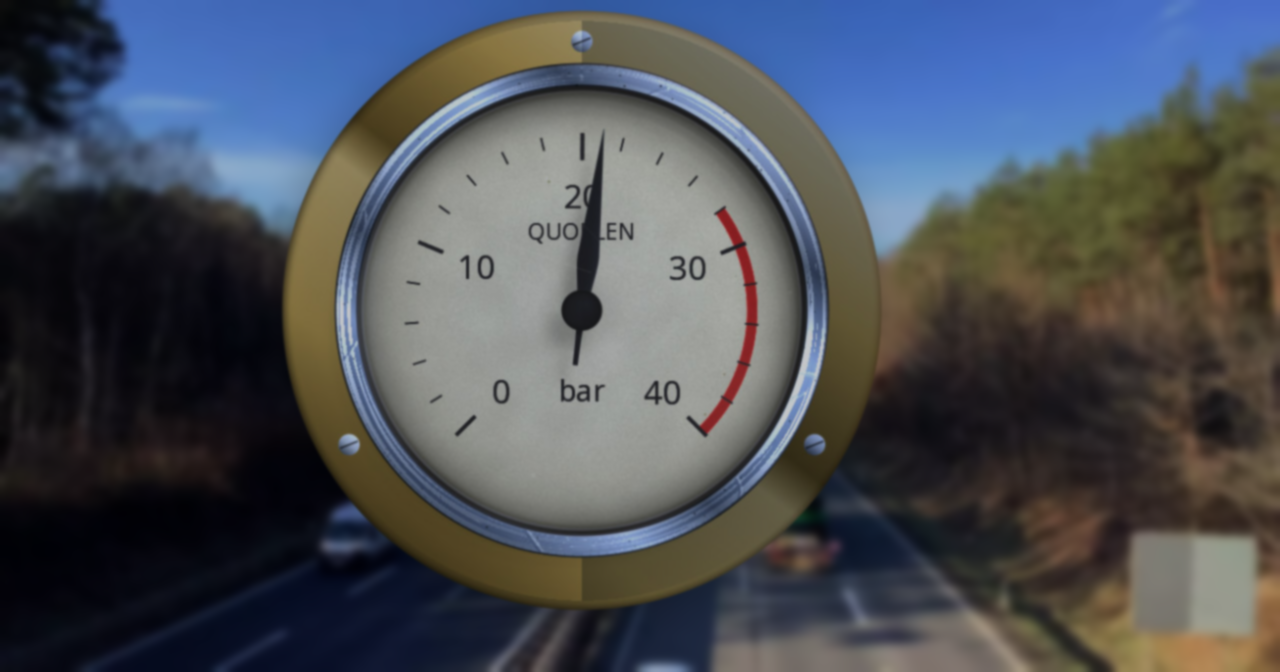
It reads 21 bar
